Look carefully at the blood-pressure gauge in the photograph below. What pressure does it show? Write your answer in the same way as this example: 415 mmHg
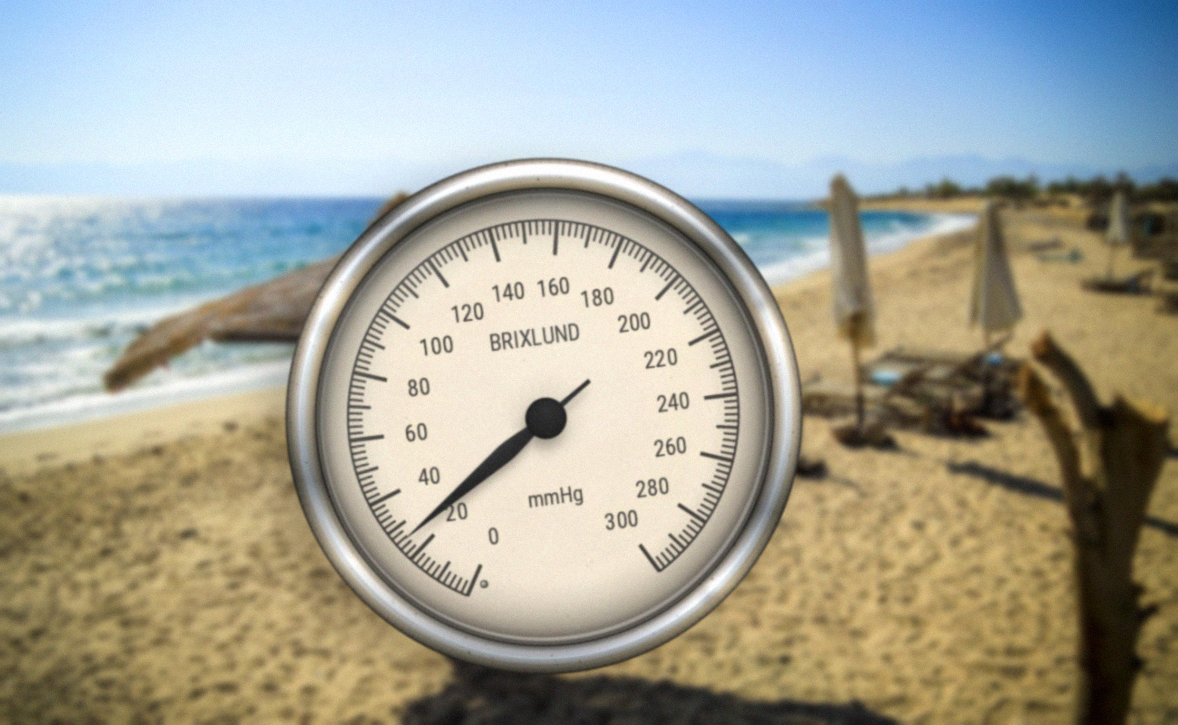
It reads 26 mmHg
